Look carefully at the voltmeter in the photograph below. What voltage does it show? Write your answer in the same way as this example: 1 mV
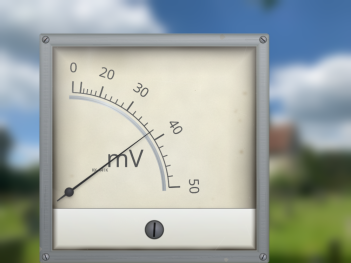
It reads 38 mV
